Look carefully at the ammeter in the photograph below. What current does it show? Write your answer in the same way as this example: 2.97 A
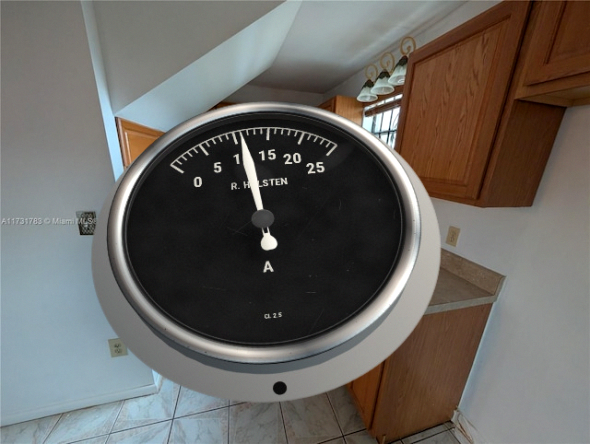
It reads 11 A
